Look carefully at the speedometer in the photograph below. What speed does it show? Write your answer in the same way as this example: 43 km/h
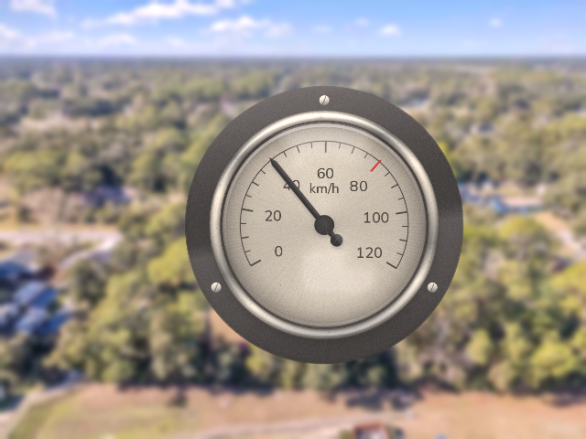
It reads 40 km/h
